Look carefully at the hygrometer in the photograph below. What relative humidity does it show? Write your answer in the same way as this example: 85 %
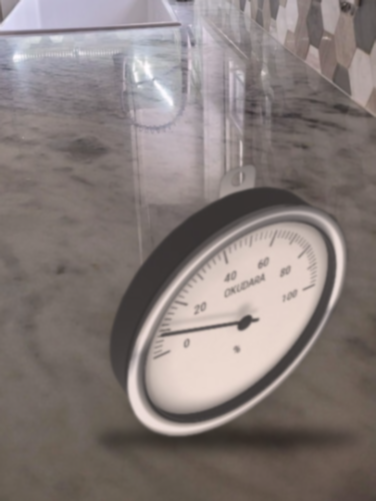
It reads 10 %
